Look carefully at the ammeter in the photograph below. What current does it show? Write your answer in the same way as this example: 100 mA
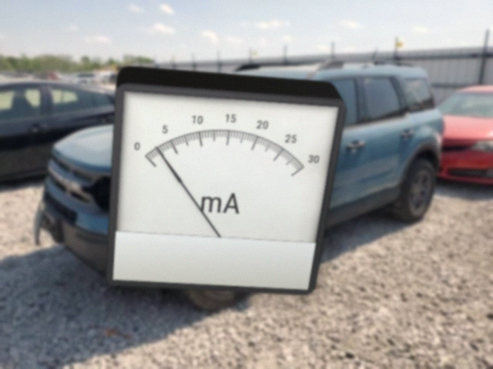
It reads 2.5 mA
